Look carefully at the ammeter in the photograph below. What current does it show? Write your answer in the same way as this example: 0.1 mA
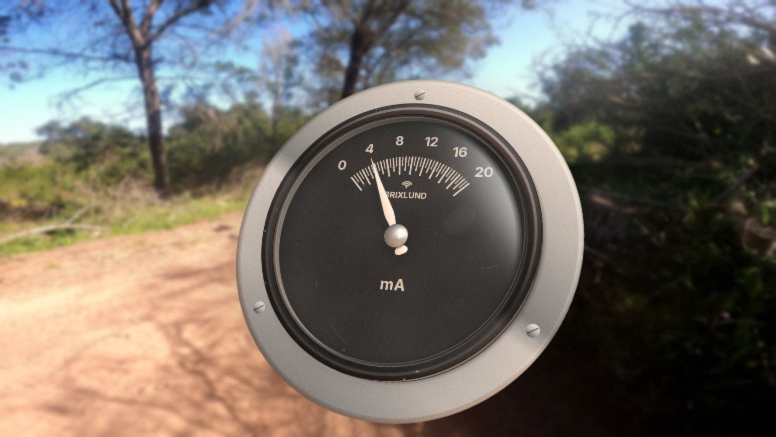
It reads 4 mA
